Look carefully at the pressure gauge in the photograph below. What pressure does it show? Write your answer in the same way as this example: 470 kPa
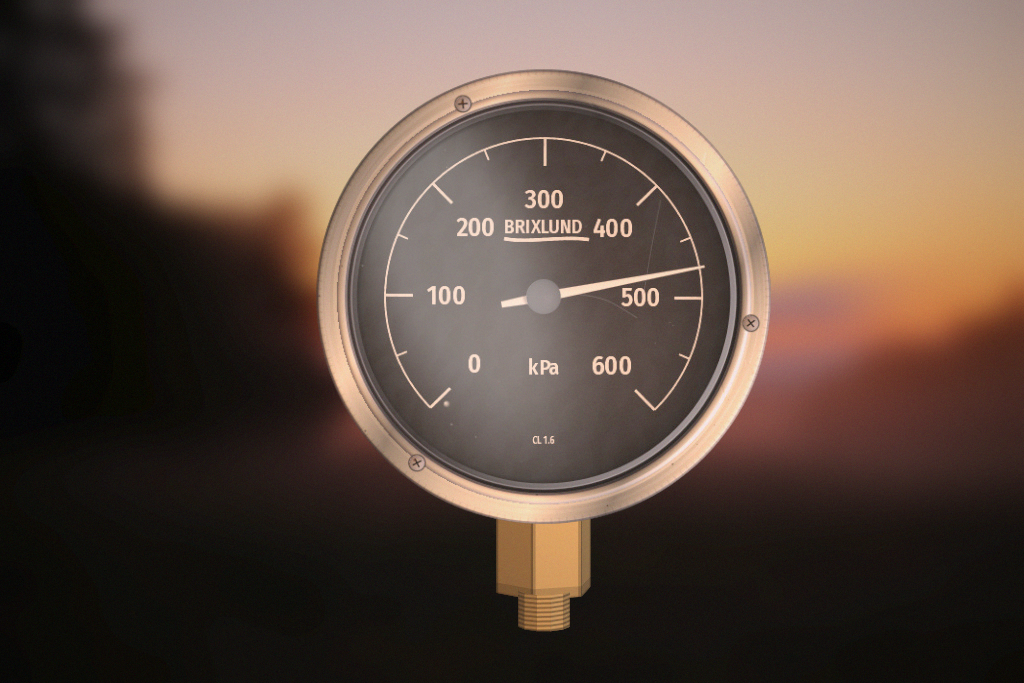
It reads 475 kPa
